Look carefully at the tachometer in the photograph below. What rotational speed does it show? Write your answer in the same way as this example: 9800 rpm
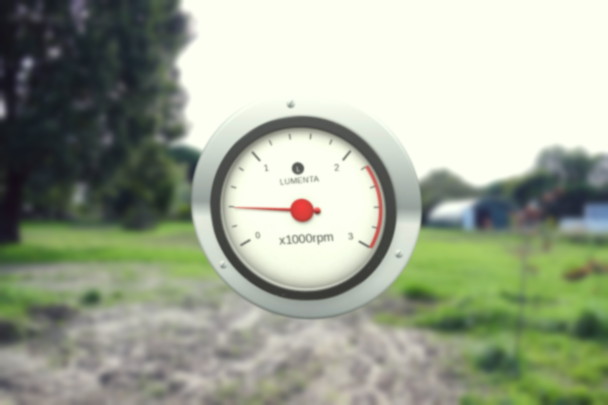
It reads 400 rpm
